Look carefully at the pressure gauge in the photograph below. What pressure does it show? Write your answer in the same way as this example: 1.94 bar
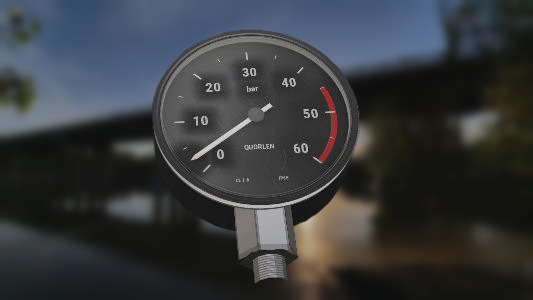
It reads 2.5 bar
